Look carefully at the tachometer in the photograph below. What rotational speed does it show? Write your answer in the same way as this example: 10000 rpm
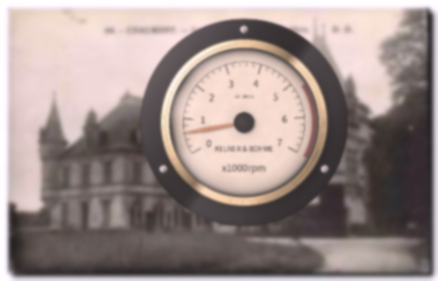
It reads 600 rpm
